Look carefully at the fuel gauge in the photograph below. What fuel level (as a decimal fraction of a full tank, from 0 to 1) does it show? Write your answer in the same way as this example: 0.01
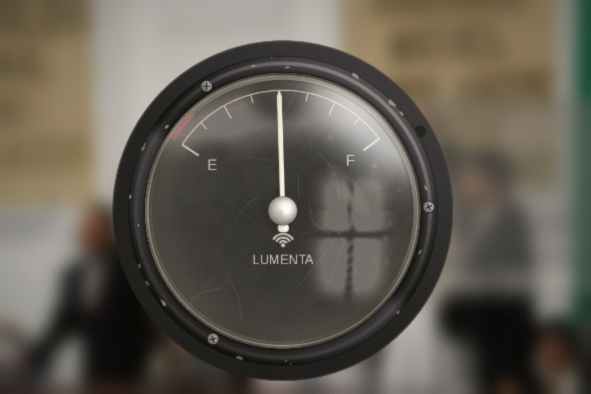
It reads 0.5
